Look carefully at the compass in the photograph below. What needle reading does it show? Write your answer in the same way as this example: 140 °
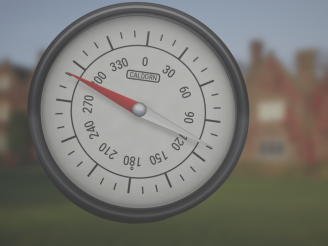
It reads 290 °
